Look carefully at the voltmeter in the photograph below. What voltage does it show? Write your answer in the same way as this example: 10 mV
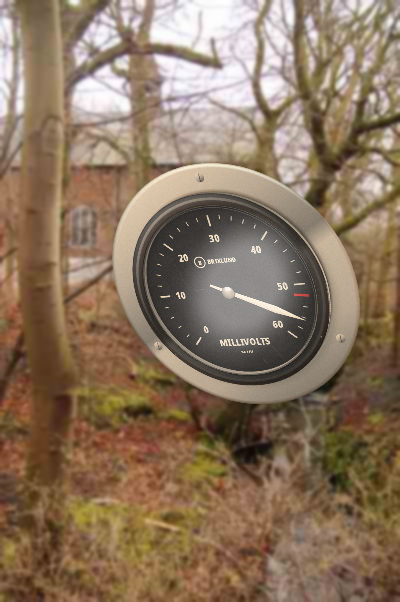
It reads 56 mV
